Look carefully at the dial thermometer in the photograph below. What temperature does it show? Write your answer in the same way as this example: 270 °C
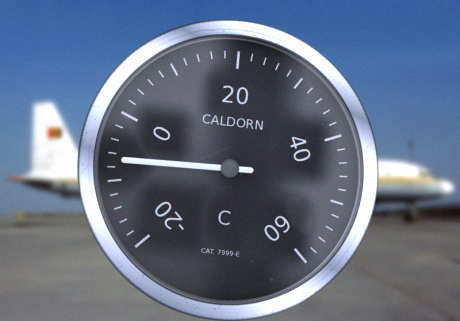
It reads -7 °C
